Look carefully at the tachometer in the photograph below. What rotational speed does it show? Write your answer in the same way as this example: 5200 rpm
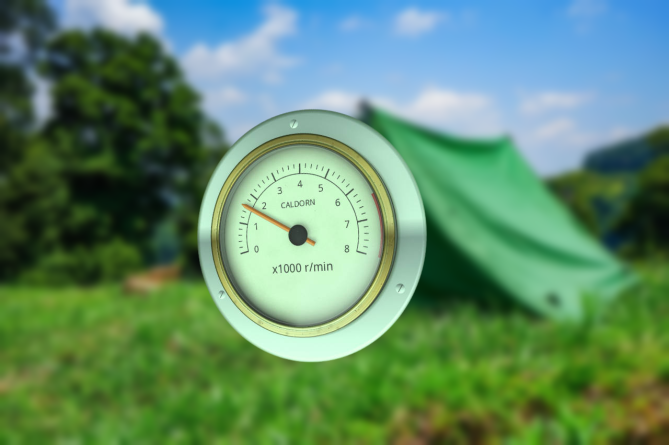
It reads 1600 rpm
